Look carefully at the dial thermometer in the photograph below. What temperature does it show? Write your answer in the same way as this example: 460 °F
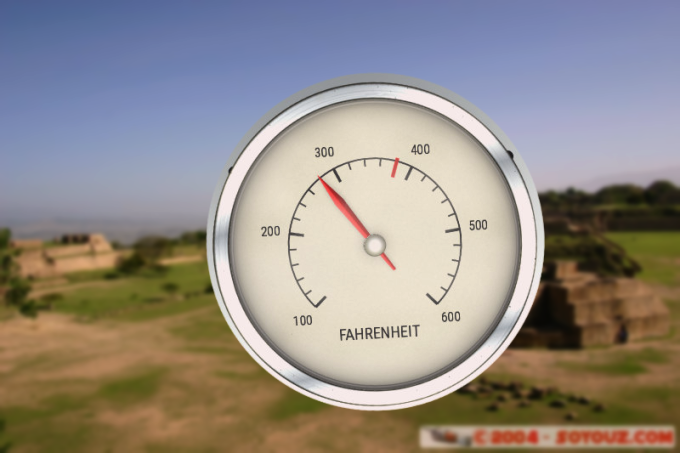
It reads 280 °F
